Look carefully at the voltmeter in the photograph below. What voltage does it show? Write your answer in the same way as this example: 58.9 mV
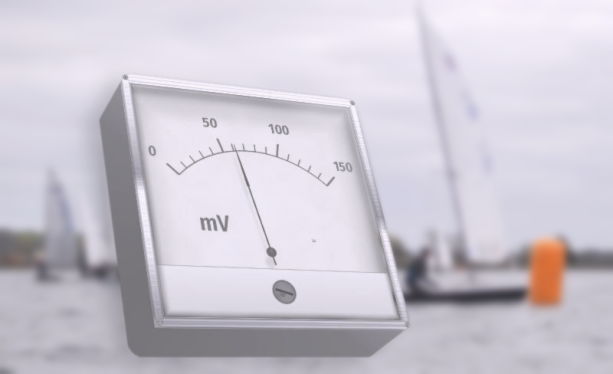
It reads 60 mV
